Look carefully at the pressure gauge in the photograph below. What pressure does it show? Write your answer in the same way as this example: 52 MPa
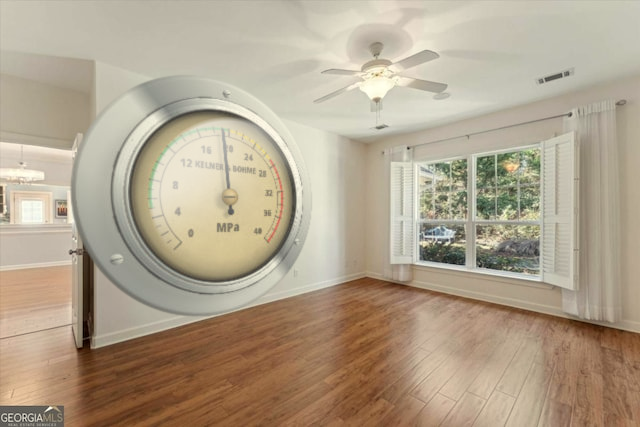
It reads 19 MPa
